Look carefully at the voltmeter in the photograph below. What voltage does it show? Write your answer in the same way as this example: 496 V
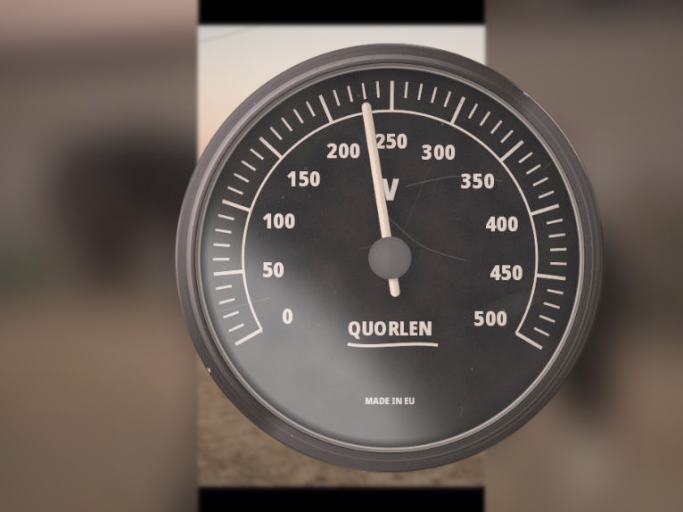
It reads 230 V
